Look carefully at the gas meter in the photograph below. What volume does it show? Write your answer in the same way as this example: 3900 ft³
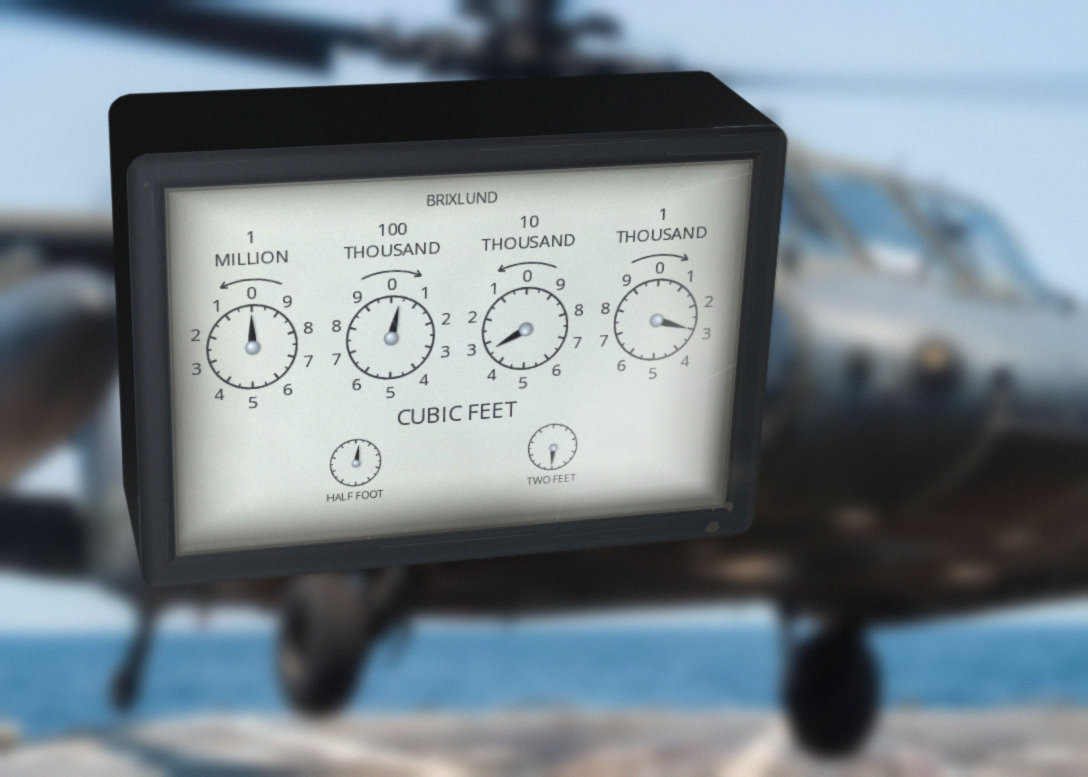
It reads 3300 ft³
